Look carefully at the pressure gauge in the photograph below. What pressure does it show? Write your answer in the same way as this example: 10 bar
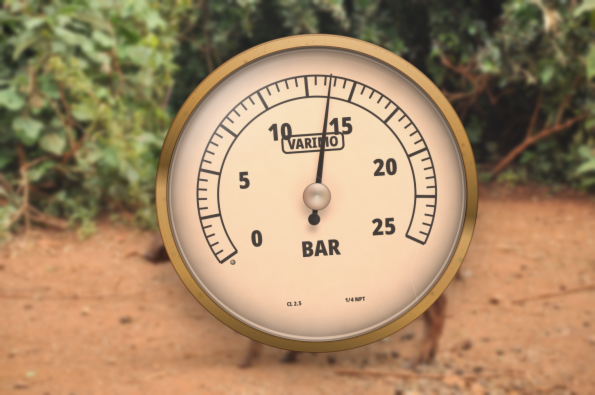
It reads 13.75 bar
